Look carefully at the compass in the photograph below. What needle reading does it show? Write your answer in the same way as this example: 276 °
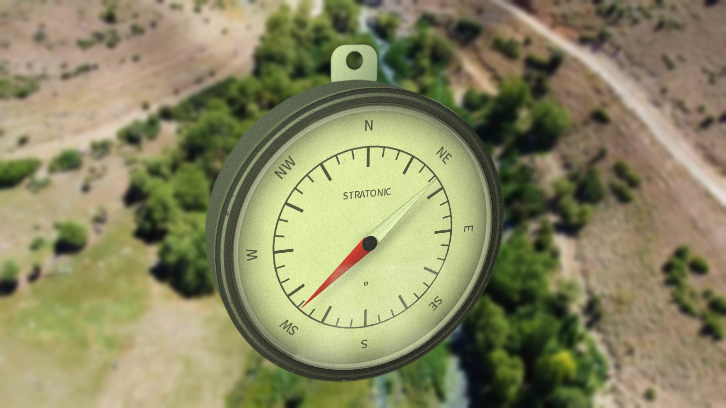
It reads 230 °
